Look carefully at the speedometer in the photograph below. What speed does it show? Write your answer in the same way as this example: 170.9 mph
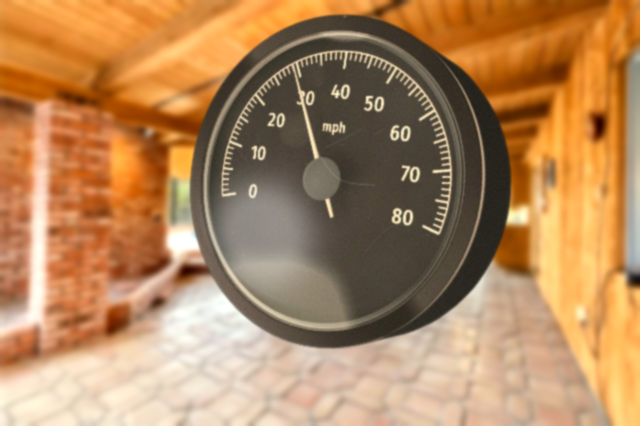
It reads 30 mph
